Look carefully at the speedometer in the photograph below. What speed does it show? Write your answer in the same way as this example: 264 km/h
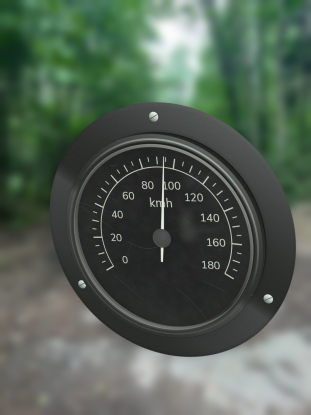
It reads 95 km/h
